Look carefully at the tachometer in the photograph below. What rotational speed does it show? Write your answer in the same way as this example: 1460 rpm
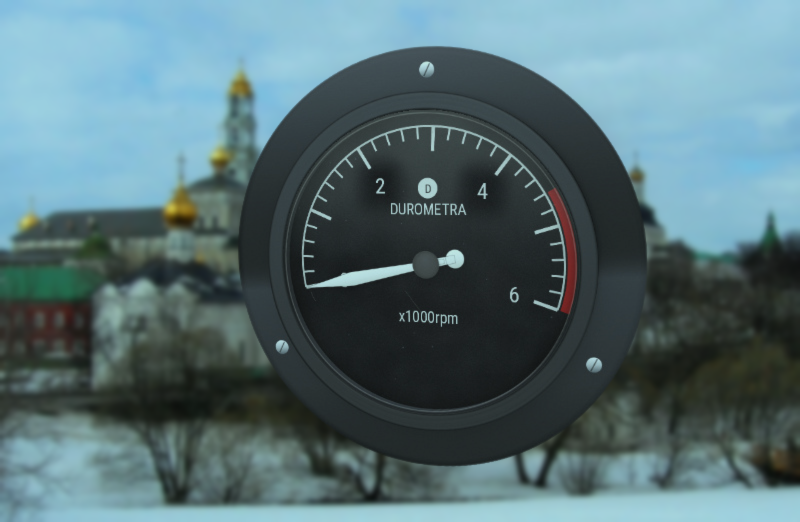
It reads 0 rpm
